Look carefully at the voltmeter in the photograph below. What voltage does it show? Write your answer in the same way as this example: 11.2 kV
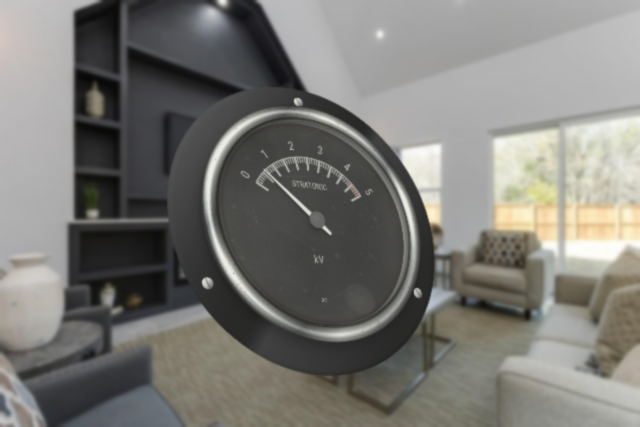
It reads 0.5 kV
